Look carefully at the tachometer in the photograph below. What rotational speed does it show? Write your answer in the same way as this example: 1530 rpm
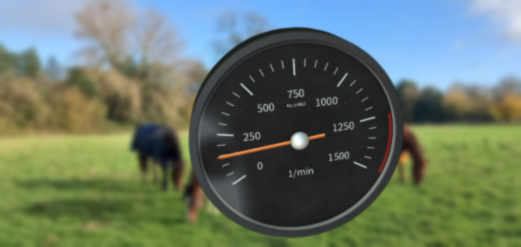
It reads 150 rpm
